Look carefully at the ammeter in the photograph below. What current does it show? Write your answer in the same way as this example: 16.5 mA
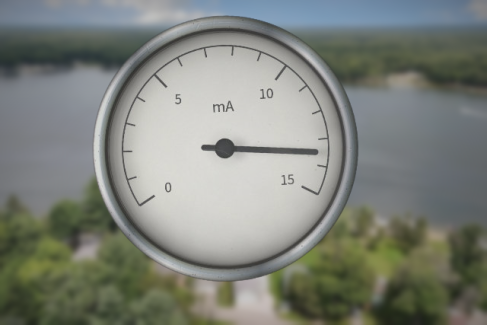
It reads 13.5 mA
